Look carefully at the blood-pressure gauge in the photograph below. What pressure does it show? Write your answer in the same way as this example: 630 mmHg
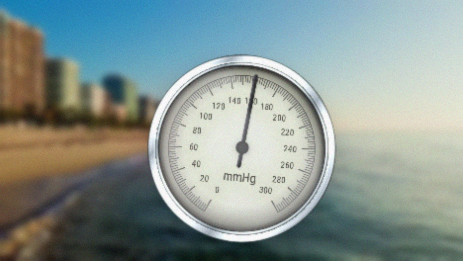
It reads 160 mmHg
